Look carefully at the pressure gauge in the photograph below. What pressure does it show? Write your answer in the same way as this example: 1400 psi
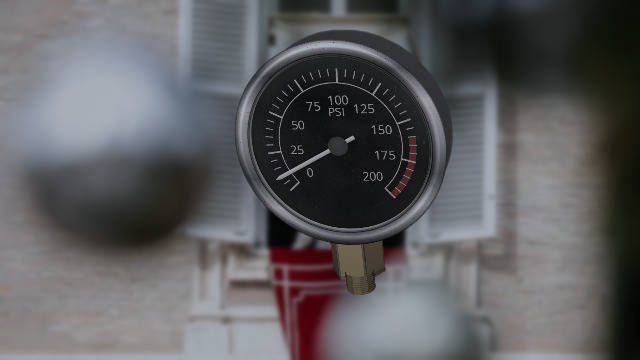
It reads 10 psi
